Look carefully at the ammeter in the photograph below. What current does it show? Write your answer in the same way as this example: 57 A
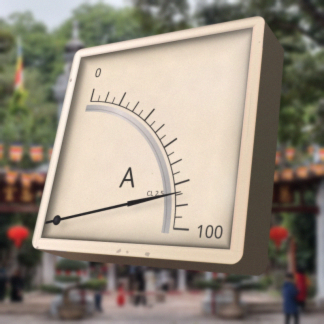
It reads 85 A
